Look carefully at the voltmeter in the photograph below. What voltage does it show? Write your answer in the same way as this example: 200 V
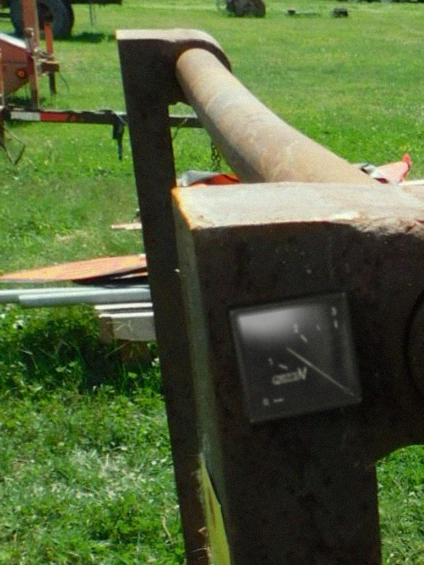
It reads 1.5 V
